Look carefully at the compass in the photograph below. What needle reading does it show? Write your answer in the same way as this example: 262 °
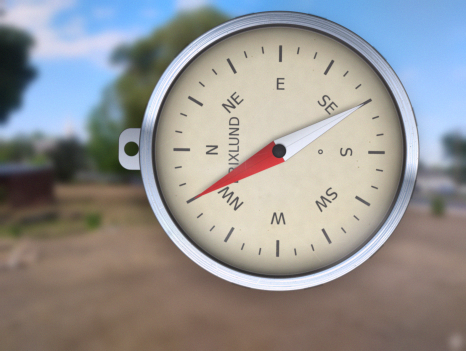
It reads 330 °
